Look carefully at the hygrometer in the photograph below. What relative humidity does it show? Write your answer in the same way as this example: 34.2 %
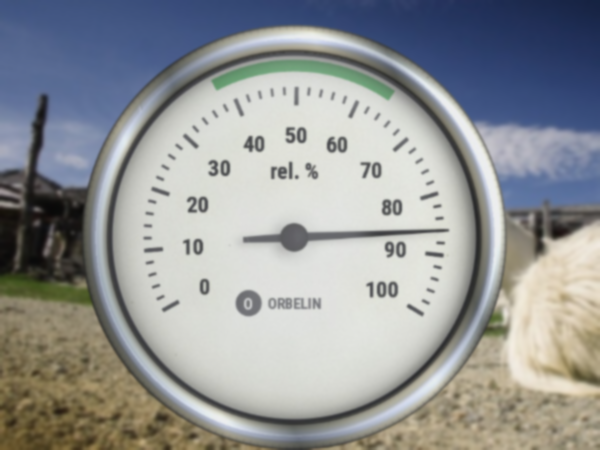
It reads 86 %
